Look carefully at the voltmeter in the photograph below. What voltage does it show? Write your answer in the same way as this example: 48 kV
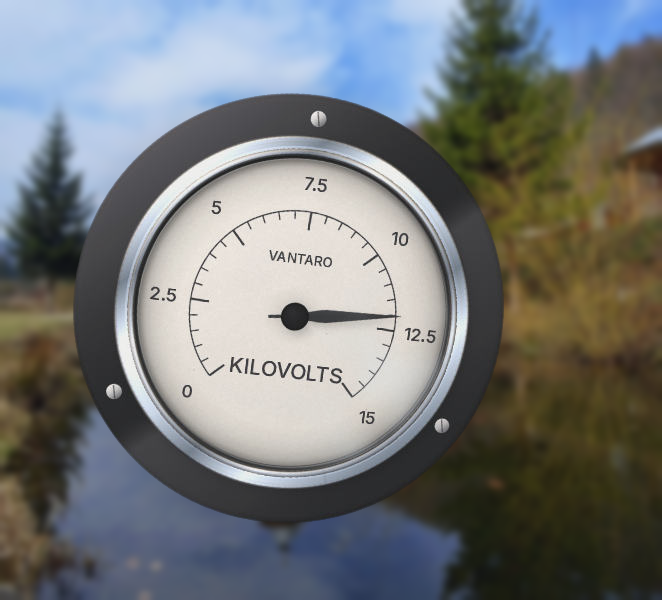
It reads 12 kV
